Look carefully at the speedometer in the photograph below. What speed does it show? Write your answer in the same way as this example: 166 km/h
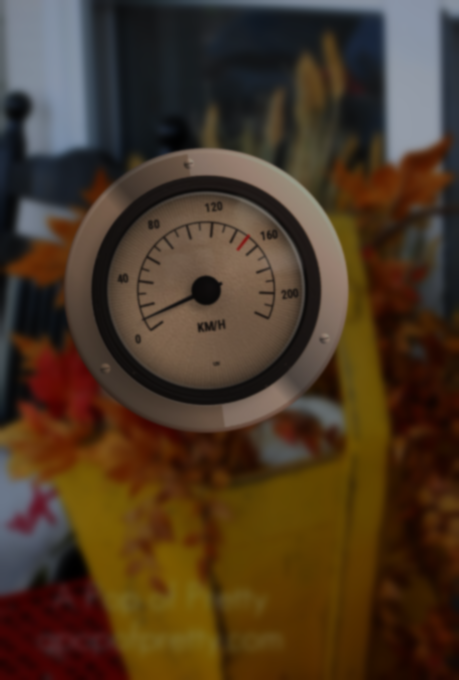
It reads 10 km/h
